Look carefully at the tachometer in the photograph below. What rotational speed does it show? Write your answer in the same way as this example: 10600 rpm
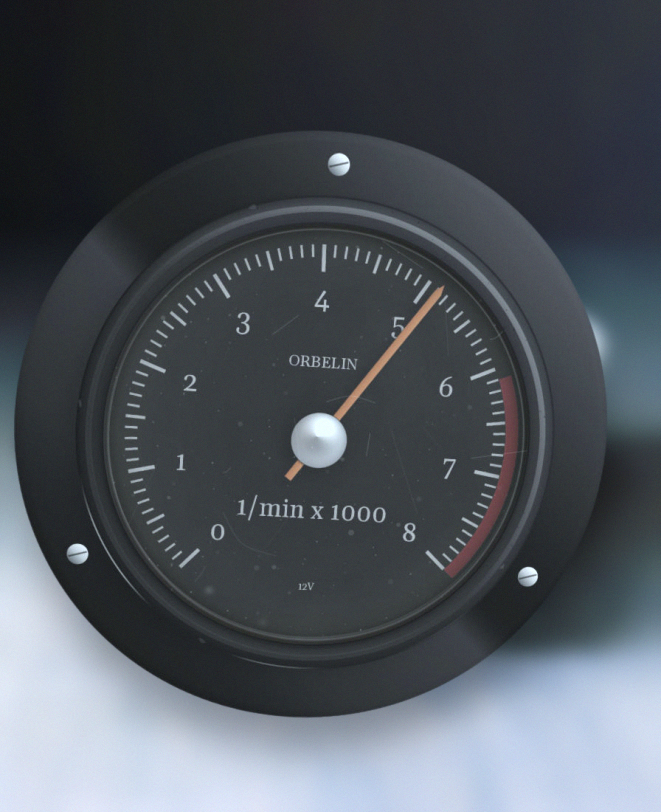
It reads 5100 rpm
